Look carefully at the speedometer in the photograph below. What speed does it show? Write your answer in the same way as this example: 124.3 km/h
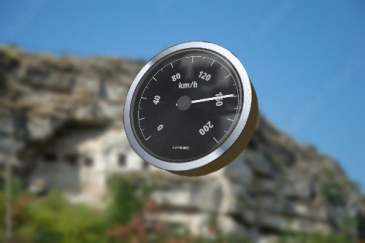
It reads 160 km/h
